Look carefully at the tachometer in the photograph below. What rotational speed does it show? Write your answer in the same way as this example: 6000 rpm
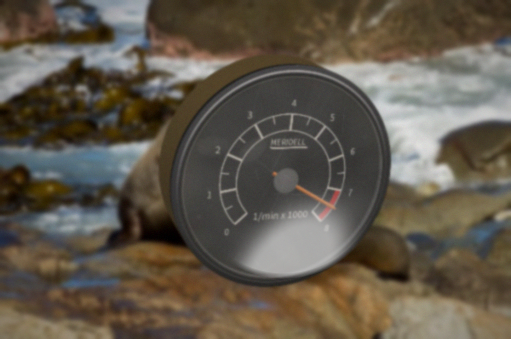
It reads 7500 rpm
